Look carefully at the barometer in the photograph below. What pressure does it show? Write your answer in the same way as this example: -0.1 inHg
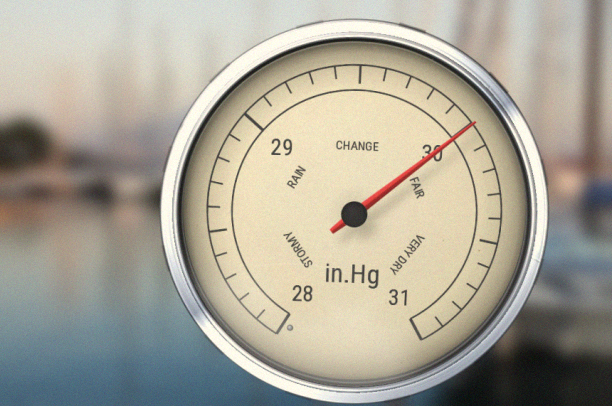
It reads 30 inHg
